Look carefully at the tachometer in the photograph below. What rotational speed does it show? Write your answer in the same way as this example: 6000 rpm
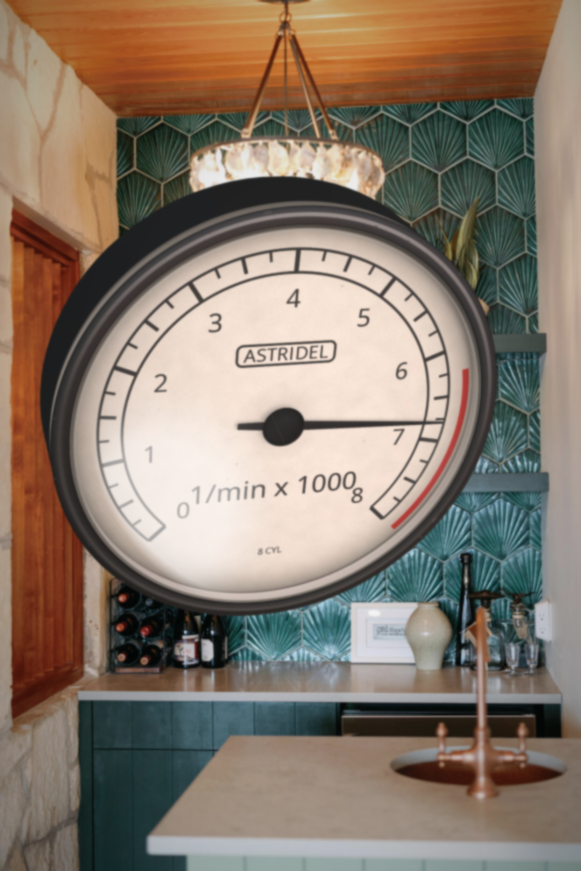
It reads 6750 rpm
